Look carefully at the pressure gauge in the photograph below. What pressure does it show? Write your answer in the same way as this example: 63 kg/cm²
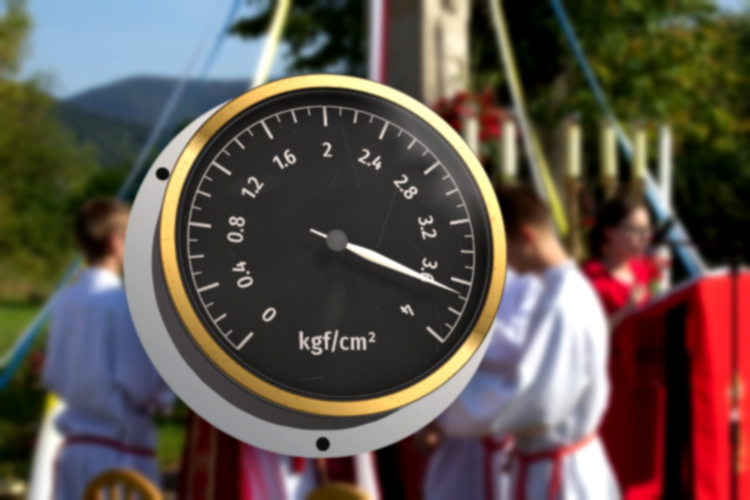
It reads 3.7 kg/cm²
